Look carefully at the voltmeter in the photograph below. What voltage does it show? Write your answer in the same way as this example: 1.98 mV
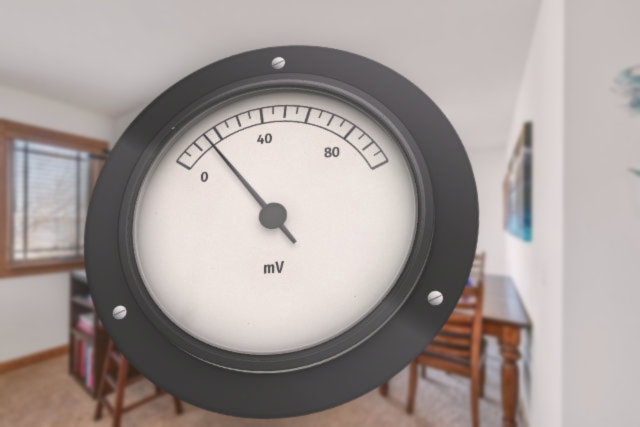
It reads 15 mV
